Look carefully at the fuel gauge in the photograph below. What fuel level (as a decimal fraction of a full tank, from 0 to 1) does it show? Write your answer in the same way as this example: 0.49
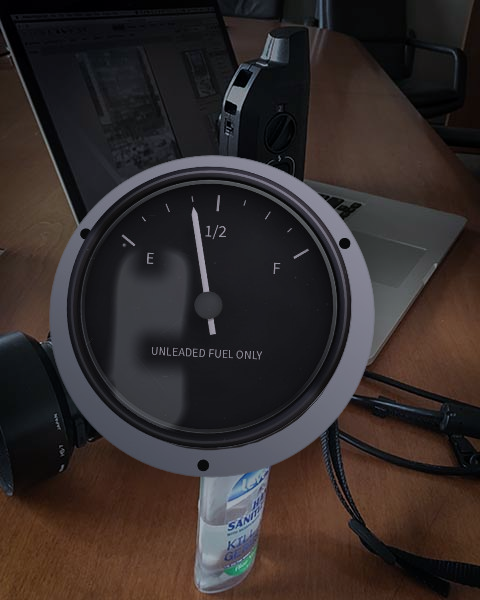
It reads 0.375
